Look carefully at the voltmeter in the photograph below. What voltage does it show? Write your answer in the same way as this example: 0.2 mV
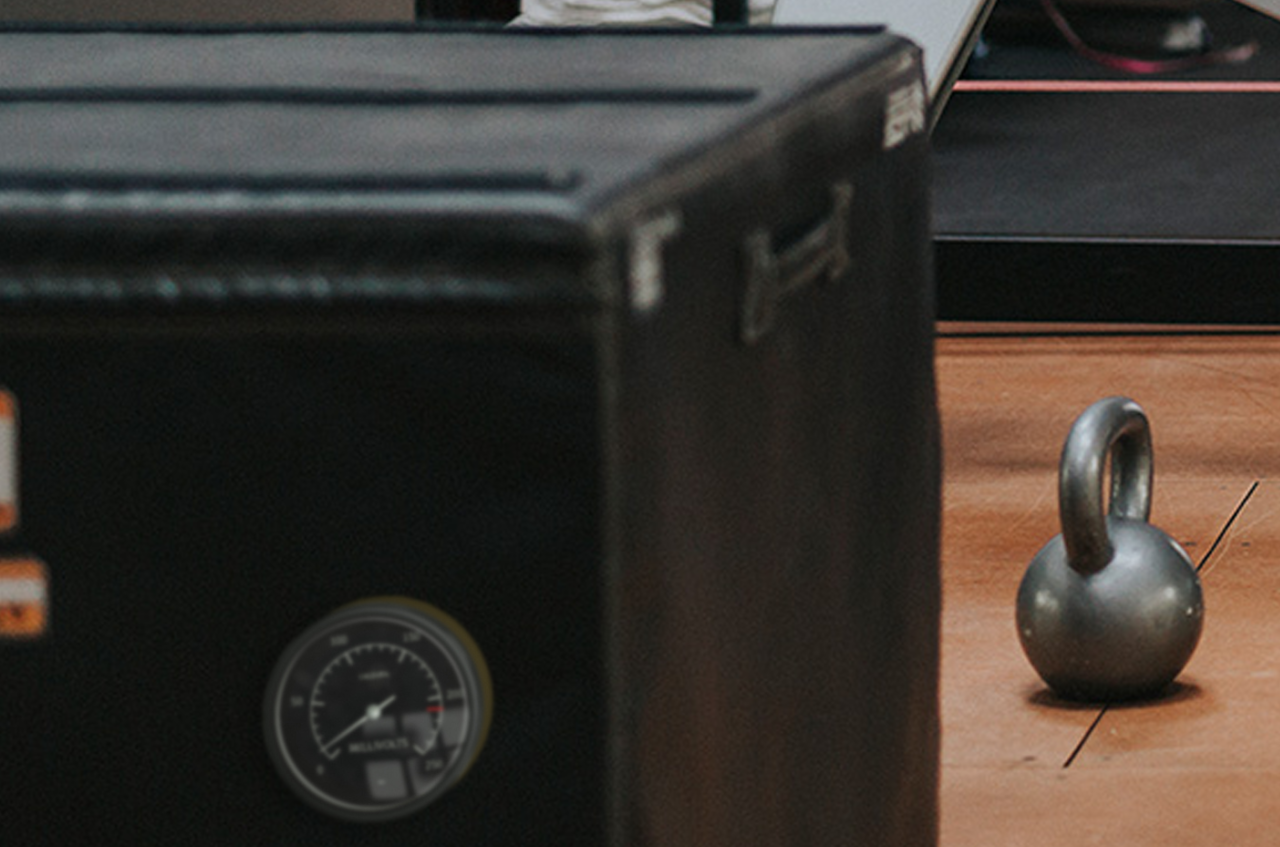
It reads 10 mV
